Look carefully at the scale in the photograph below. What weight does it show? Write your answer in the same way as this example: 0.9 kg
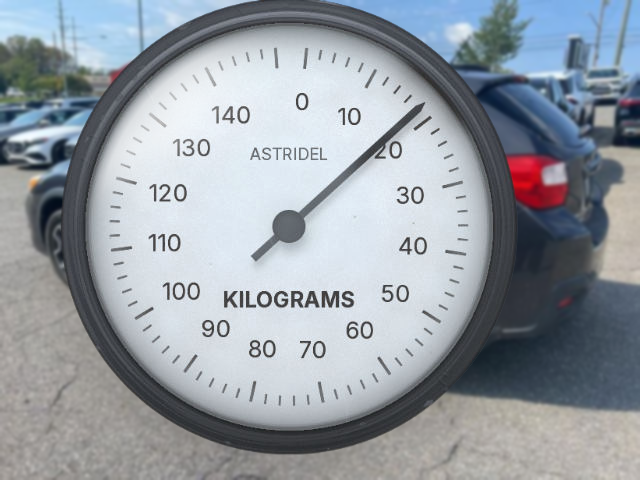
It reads 18 kg
